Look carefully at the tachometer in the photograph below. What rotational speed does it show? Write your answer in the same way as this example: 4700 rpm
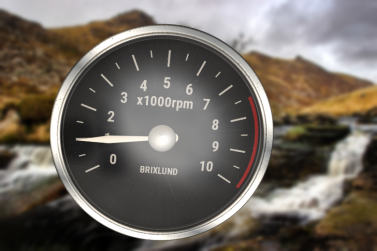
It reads 1000 rpm
